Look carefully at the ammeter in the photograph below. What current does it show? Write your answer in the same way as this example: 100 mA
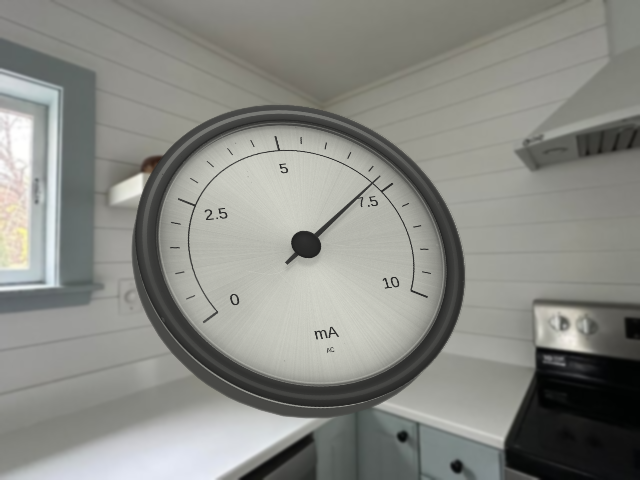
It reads 7.25 mA
